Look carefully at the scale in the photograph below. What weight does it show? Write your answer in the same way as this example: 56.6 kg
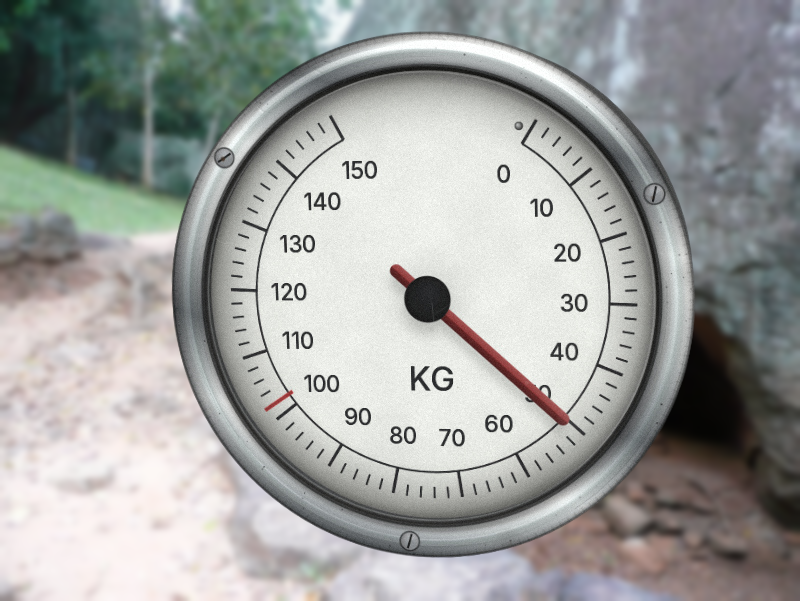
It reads 50 kg
